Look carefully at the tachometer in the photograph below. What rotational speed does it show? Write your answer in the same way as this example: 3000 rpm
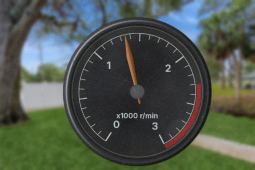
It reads 1350 rpm
